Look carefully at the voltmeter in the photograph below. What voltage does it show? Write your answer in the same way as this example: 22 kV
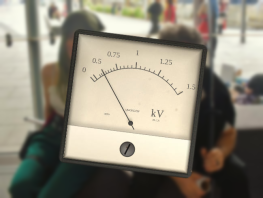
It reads 0.5 kV
